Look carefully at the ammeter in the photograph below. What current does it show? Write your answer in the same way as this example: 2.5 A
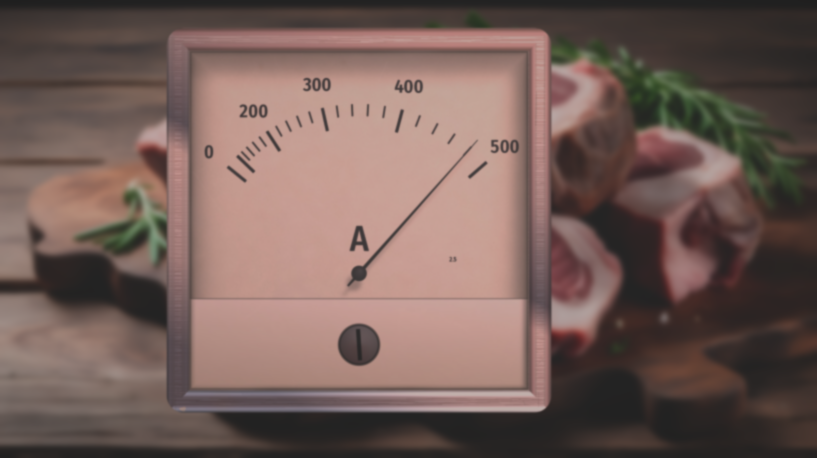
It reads 480 A
